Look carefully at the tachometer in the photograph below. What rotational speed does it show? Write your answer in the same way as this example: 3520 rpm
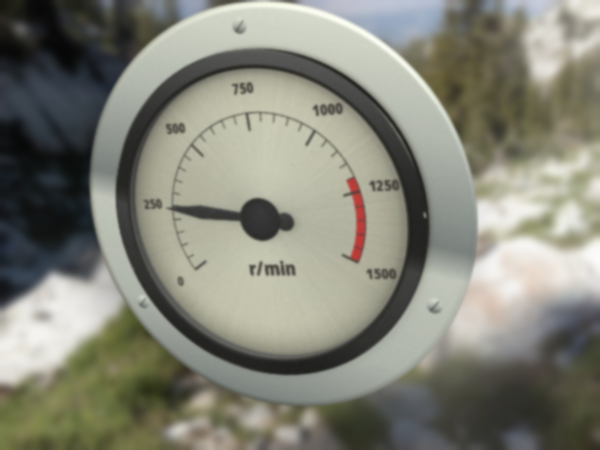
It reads 250 rpm
